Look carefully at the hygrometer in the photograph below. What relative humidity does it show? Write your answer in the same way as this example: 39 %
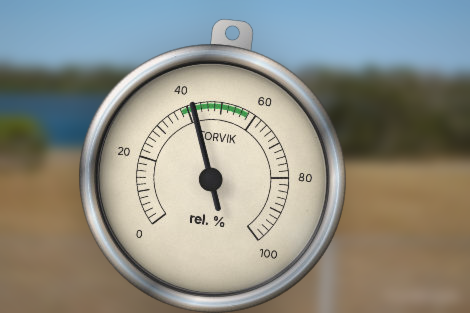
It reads 42 %
